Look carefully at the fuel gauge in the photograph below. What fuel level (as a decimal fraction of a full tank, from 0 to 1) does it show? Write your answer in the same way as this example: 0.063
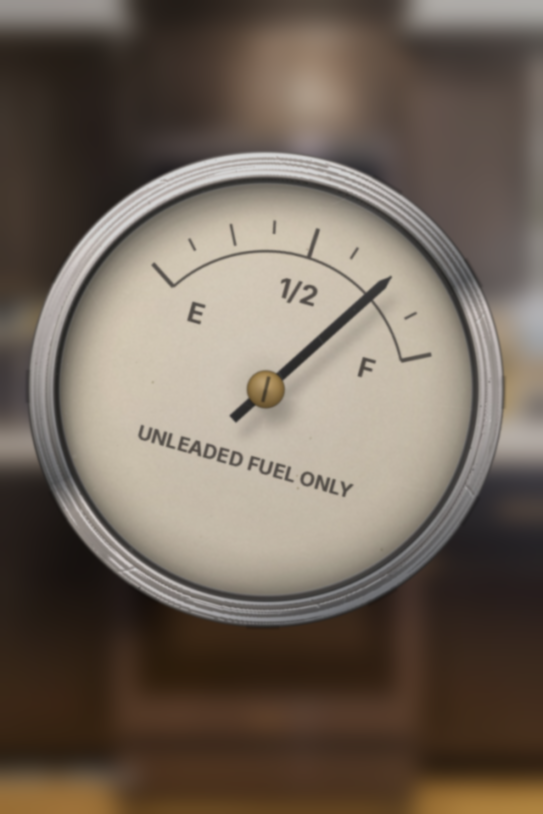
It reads 0.75
